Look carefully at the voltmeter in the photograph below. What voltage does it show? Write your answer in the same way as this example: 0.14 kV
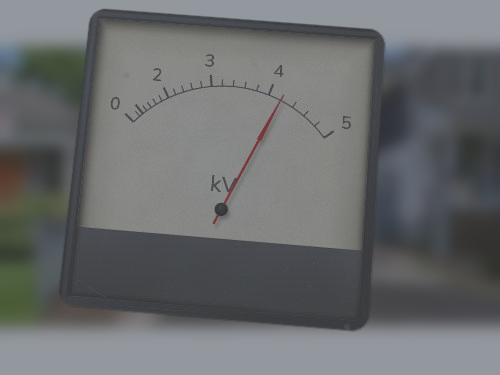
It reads 4.2 kV
